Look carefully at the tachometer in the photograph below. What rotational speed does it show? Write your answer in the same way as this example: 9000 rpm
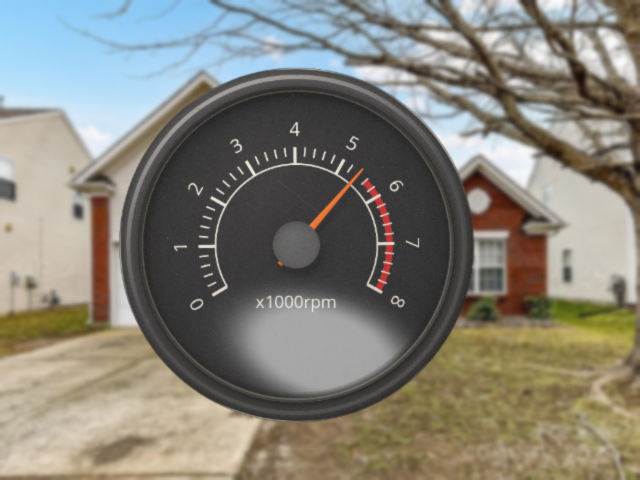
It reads 5400 rpm
